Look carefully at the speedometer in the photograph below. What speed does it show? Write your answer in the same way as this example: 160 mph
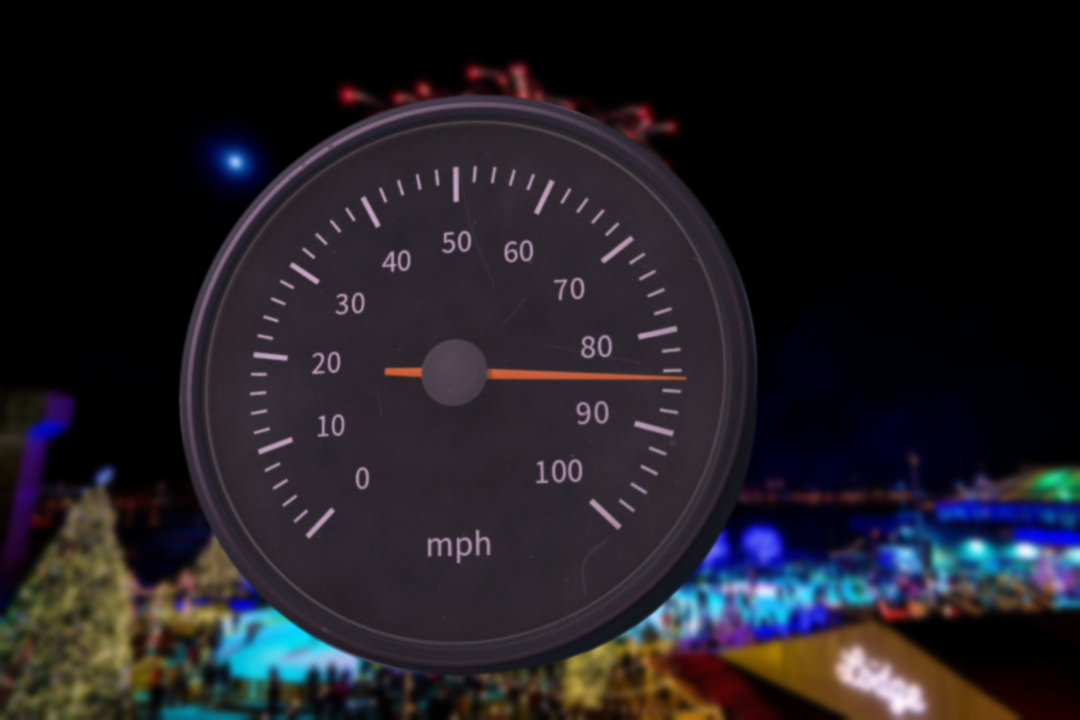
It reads 85 mph
